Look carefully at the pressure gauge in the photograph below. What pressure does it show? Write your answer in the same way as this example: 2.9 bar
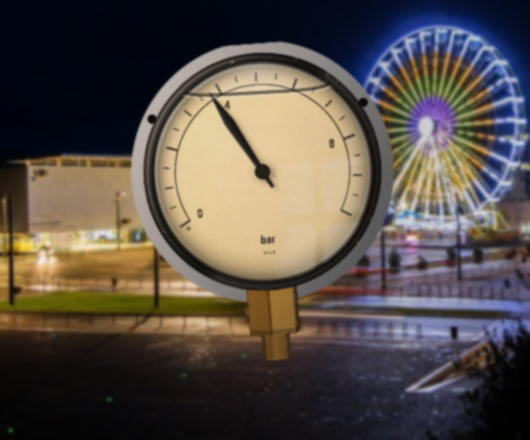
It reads 3.75 bar
